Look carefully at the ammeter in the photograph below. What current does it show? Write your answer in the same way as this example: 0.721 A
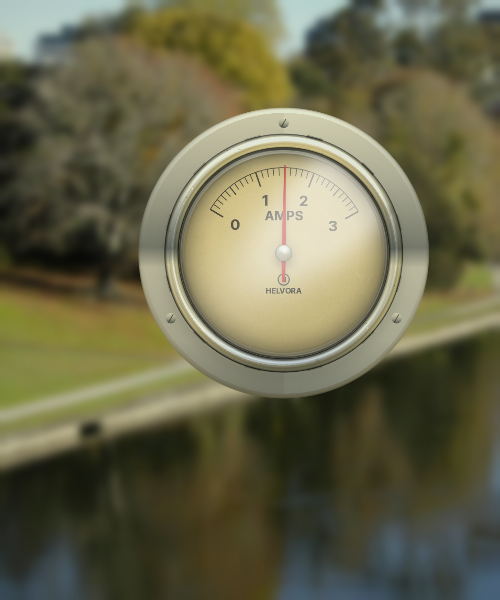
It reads 1.5 A
